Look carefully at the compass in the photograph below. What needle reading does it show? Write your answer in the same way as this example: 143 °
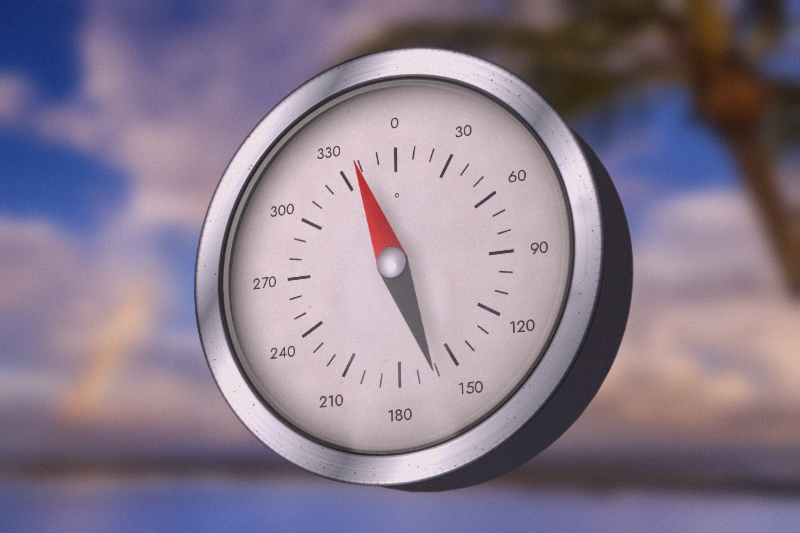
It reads 340 °
